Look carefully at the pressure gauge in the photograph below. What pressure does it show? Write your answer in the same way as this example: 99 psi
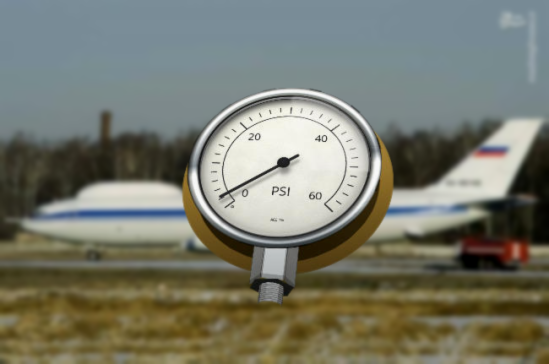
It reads 2 psi
